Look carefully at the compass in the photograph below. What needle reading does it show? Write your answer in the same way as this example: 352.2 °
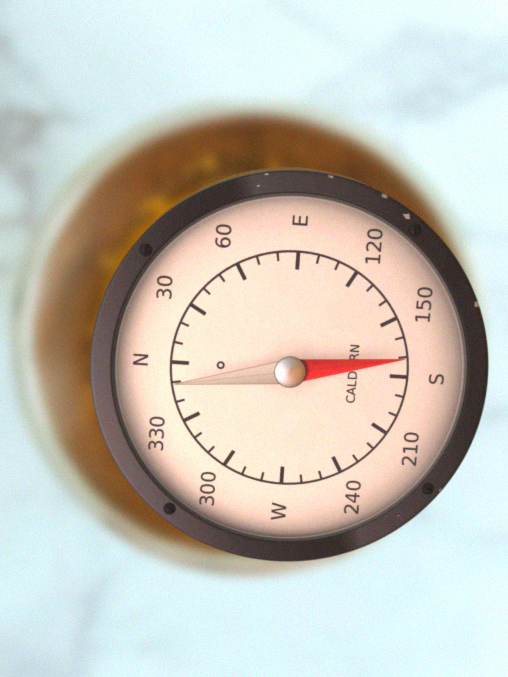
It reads 170 °
